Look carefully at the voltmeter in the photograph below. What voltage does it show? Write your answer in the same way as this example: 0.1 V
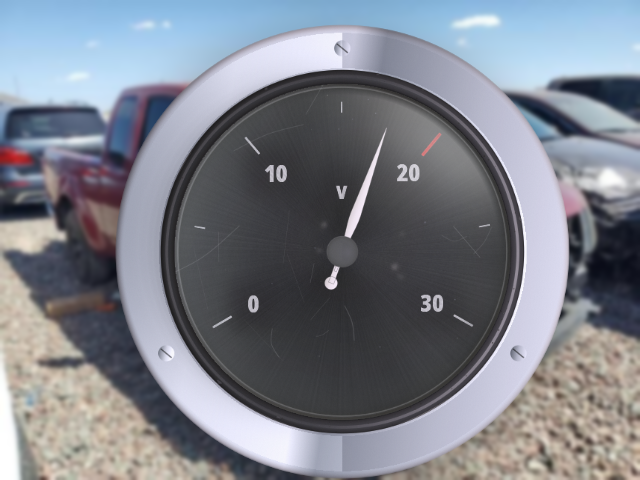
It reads 17.5 V
